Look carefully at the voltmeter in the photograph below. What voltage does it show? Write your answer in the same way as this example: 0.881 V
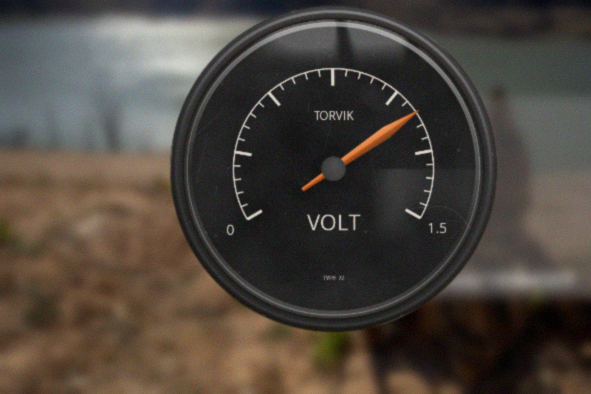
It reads 1.1 V
